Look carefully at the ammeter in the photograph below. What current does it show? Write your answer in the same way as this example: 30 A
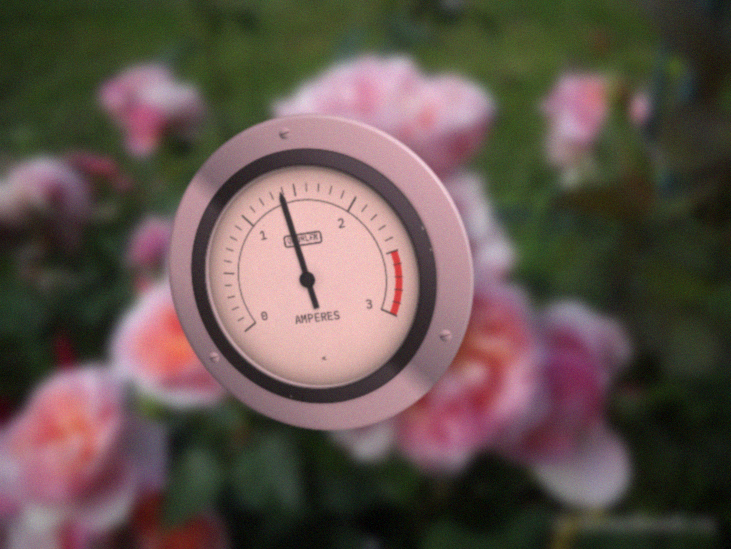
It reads 1.4 A
